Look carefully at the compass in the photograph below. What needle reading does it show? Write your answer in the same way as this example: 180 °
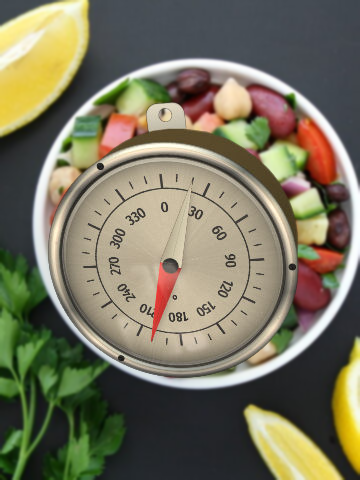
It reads 200 °
